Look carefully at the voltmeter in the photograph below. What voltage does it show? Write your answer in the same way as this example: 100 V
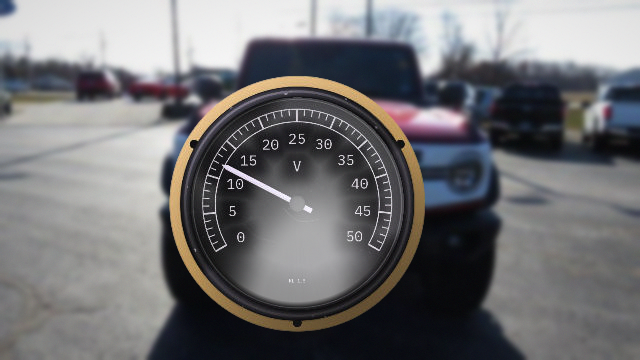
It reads 12 V
